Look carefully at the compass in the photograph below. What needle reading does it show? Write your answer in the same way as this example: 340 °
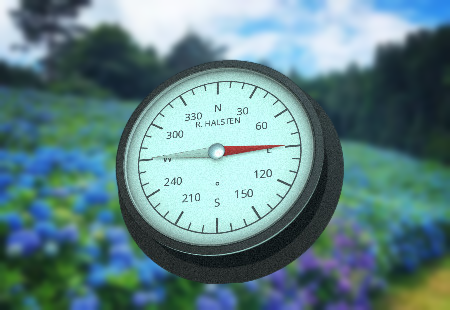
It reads 90 °
